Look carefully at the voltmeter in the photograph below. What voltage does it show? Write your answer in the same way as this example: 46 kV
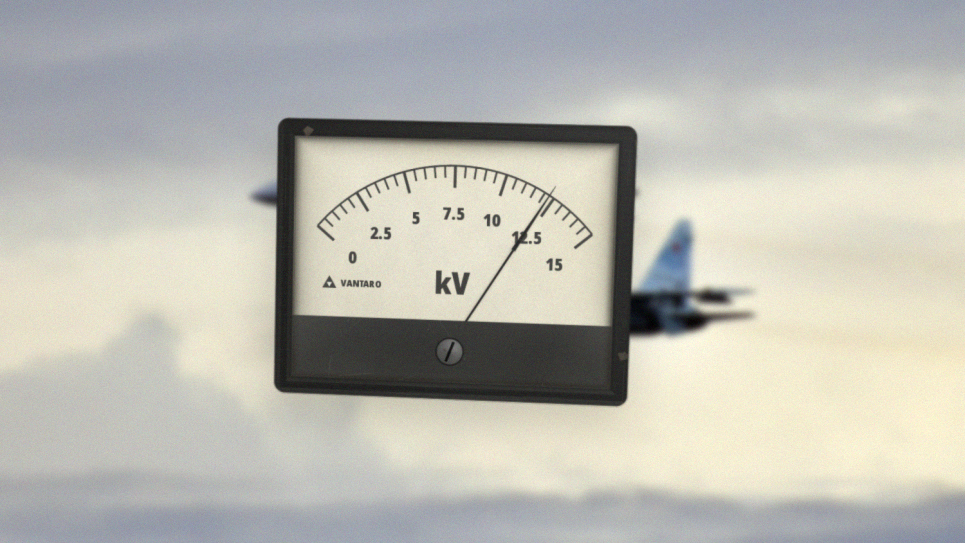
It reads 12.25 kV
